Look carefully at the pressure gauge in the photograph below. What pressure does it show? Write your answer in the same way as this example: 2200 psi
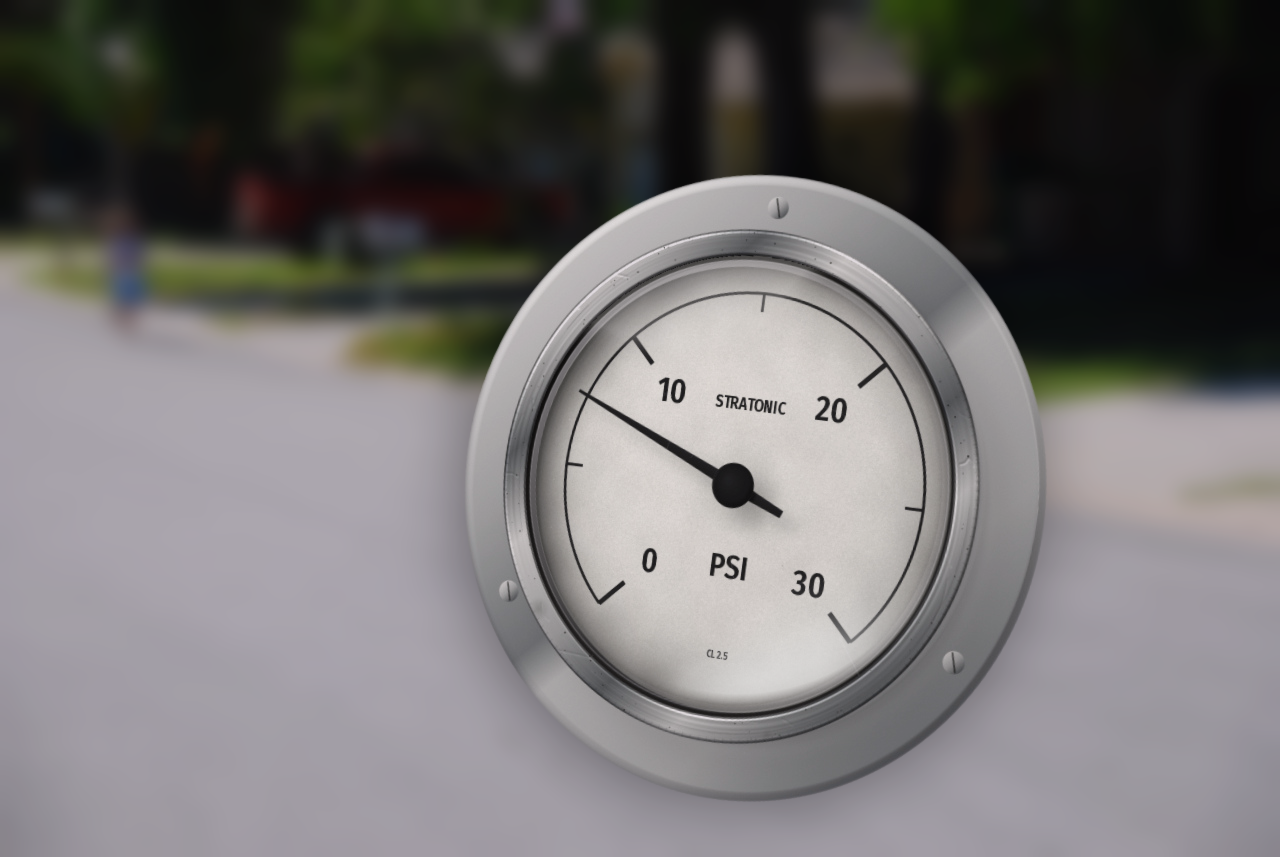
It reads 7.5 psi
